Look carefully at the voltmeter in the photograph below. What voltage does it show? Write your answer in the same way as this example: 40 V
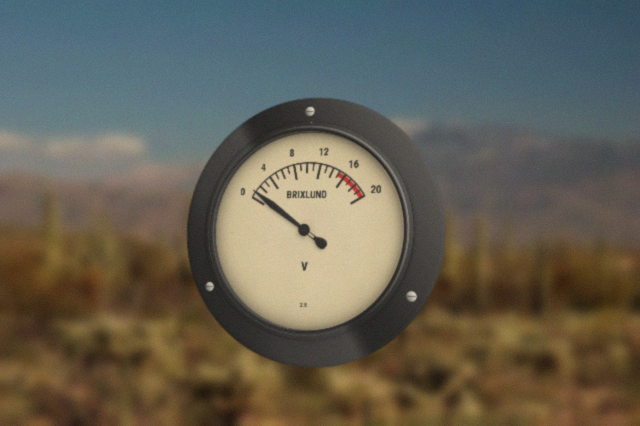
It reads 1 V
